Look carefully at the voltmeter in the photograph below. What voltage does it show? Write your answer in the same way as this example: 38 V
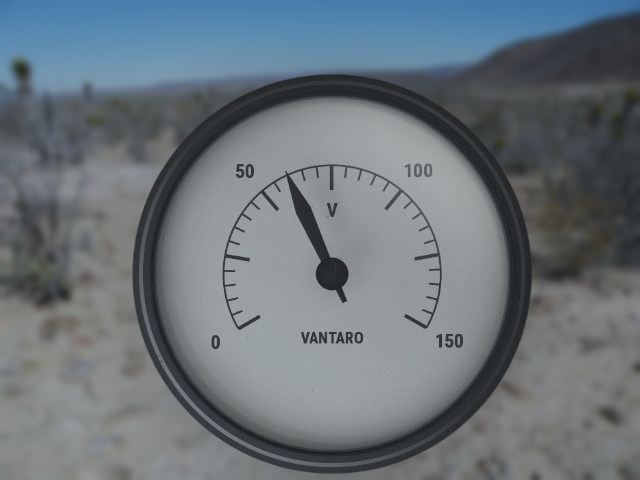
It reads 60 V
